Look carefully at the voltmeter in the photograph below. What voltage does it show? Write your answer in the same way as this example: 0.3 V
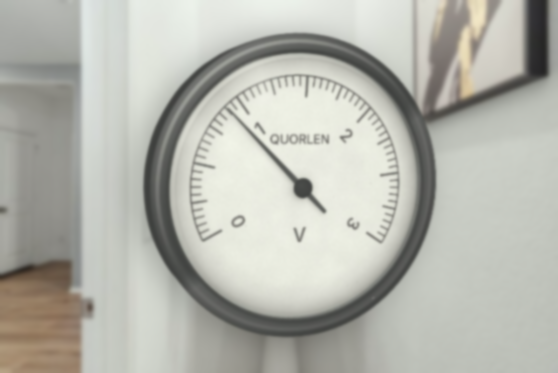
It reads 0.9 V
